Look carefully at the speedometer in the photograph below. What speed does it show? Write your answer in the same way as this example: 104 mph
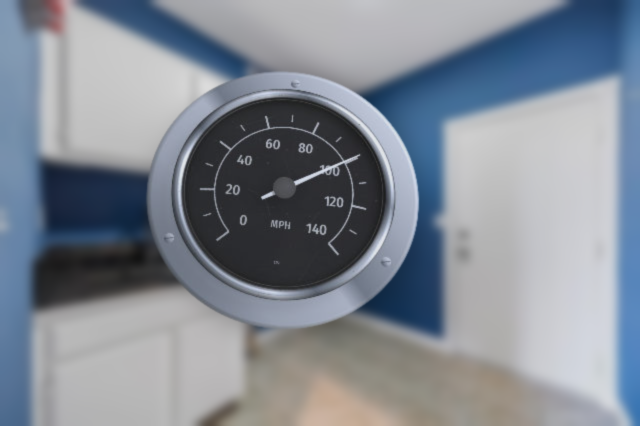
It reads 100 mph
